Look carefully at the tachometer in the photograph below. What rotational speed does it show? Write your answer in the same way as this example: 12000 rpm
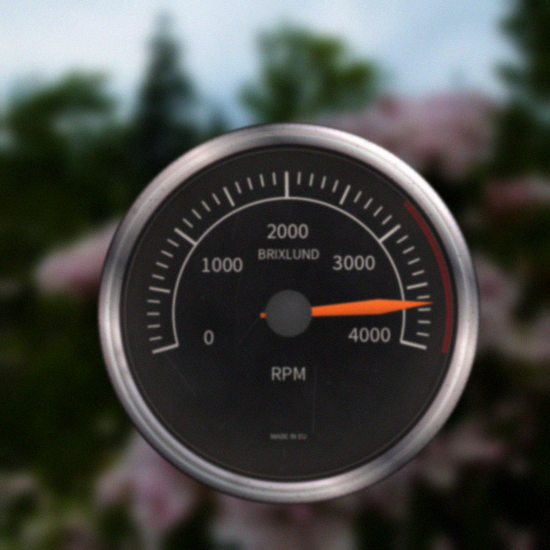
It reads 3650 rpm
